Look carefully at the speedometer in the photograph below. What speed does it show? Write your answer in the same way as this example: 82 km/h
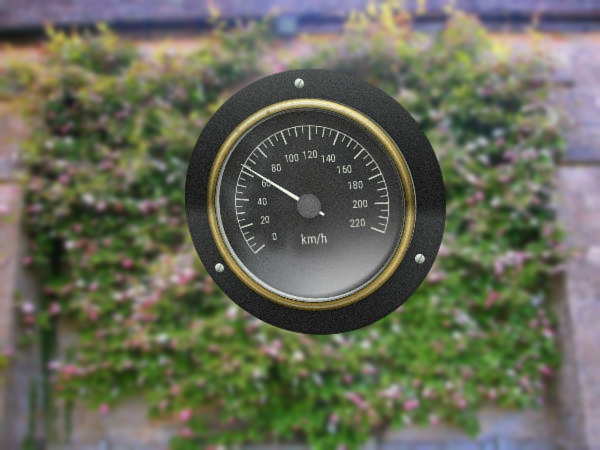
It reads 65 km/h
